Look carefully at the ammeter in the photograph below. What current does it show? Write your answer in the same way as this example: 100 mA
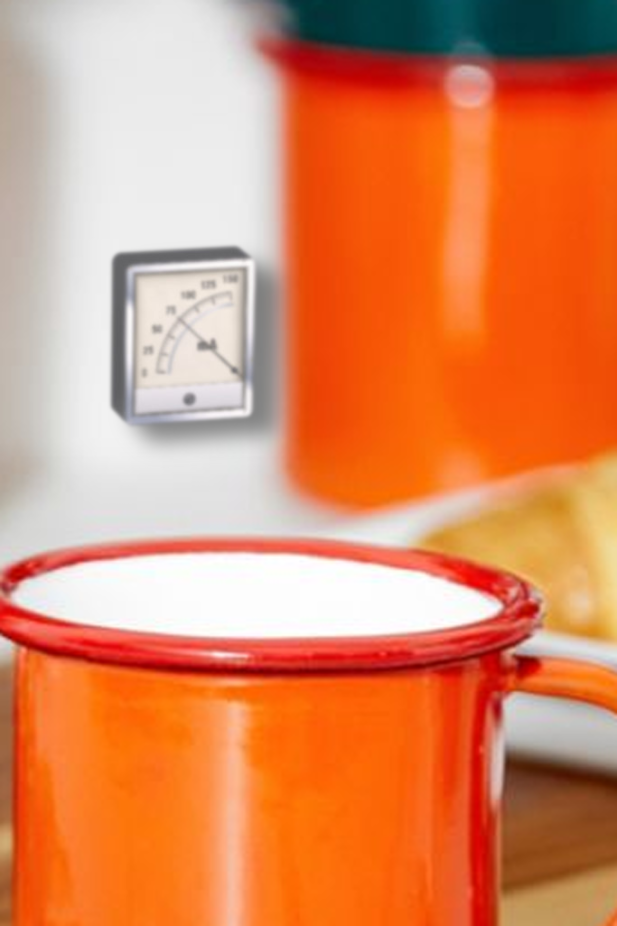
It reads 75 mA
